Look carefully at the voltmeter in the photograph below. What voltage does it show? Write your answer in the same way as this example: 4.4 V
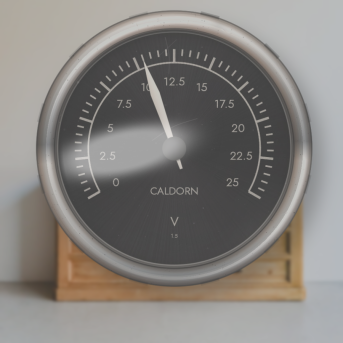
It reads 10.5 V
